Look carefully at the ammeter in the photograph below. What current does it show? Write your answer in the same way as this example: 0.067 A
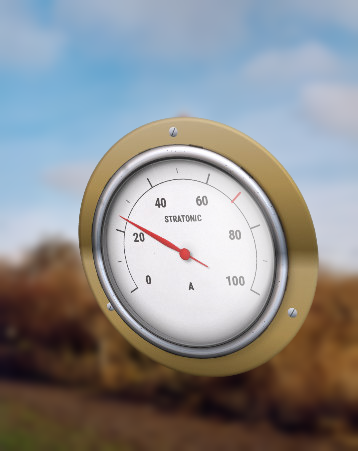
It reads 25 A
